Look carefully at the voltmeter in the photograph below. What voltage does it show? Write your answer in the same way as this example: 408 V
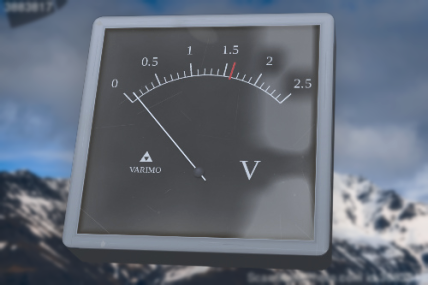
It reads 0.1 V
